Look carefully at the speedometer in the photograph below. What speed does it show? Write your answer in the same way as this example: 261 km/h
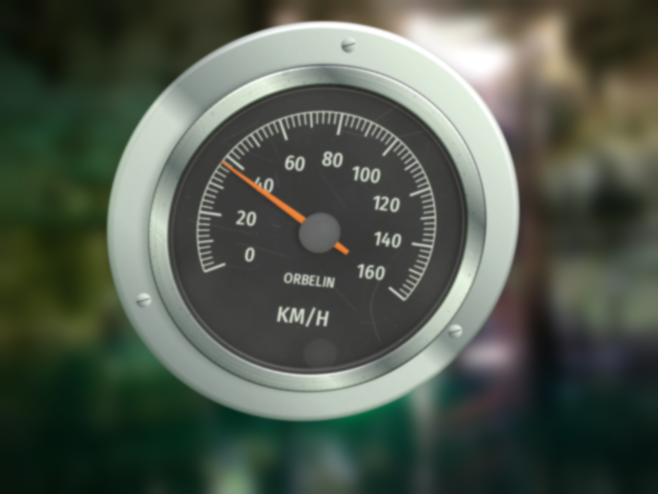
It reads 38 km/h
